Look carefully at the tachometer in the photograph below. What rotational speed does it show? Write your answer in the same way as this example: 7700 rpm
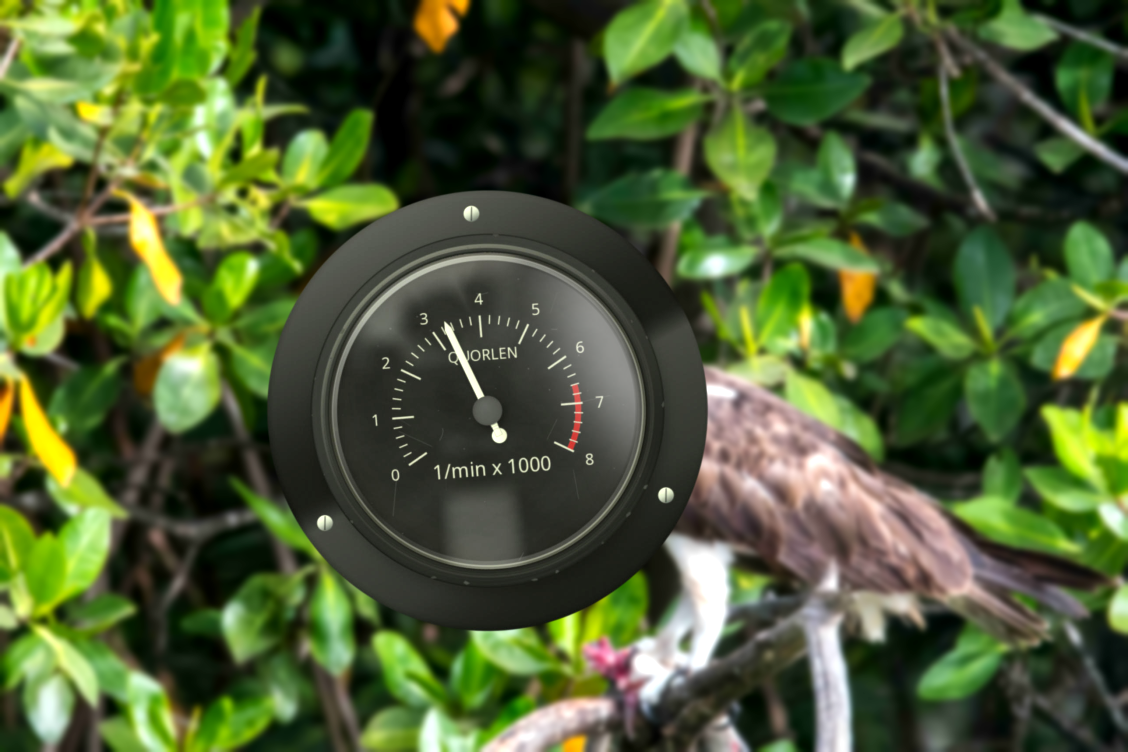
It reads 3300 rpm
